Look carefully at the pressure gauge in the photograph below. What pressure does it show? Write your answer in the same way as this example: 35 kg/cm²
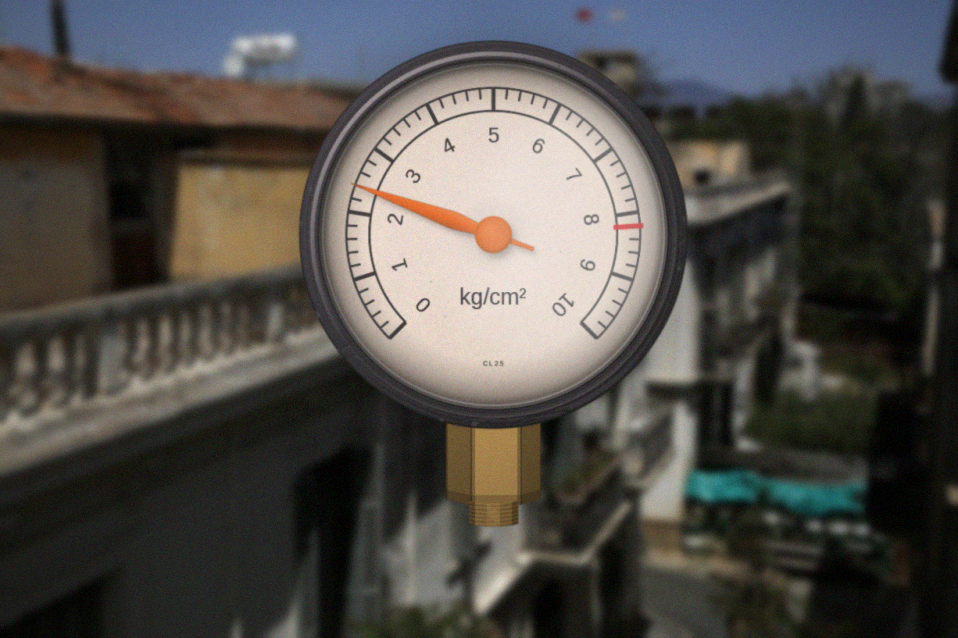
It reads 2.4 kg/cm²
